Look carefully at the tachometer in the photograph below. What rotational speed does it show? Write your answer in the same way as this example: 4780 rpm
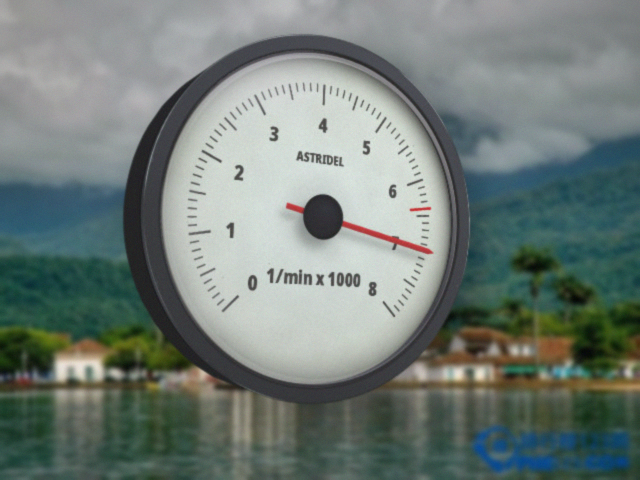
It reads 7000 rpm
